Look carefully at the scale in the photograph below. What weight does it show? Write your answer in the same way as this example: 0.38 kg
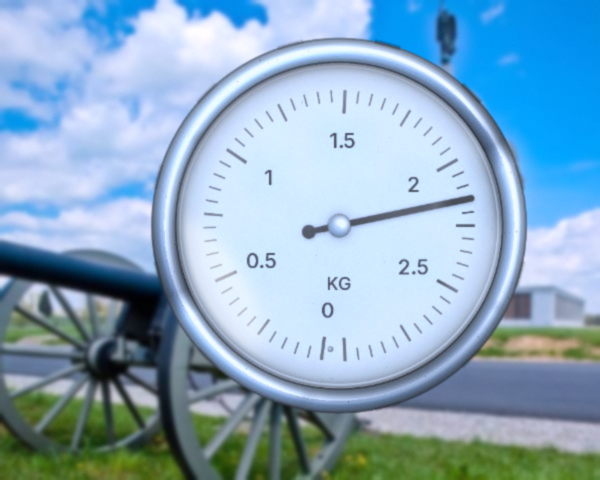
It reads 2.15 kg
